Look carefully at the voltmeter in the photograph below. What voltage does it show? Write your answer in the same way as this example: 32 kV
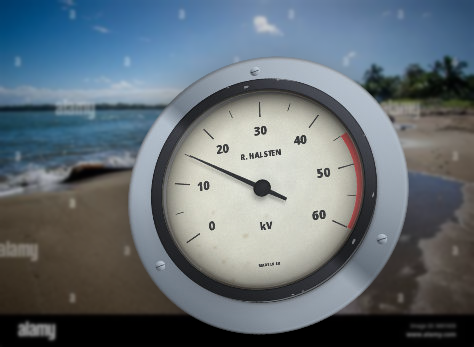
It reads 15 kV
